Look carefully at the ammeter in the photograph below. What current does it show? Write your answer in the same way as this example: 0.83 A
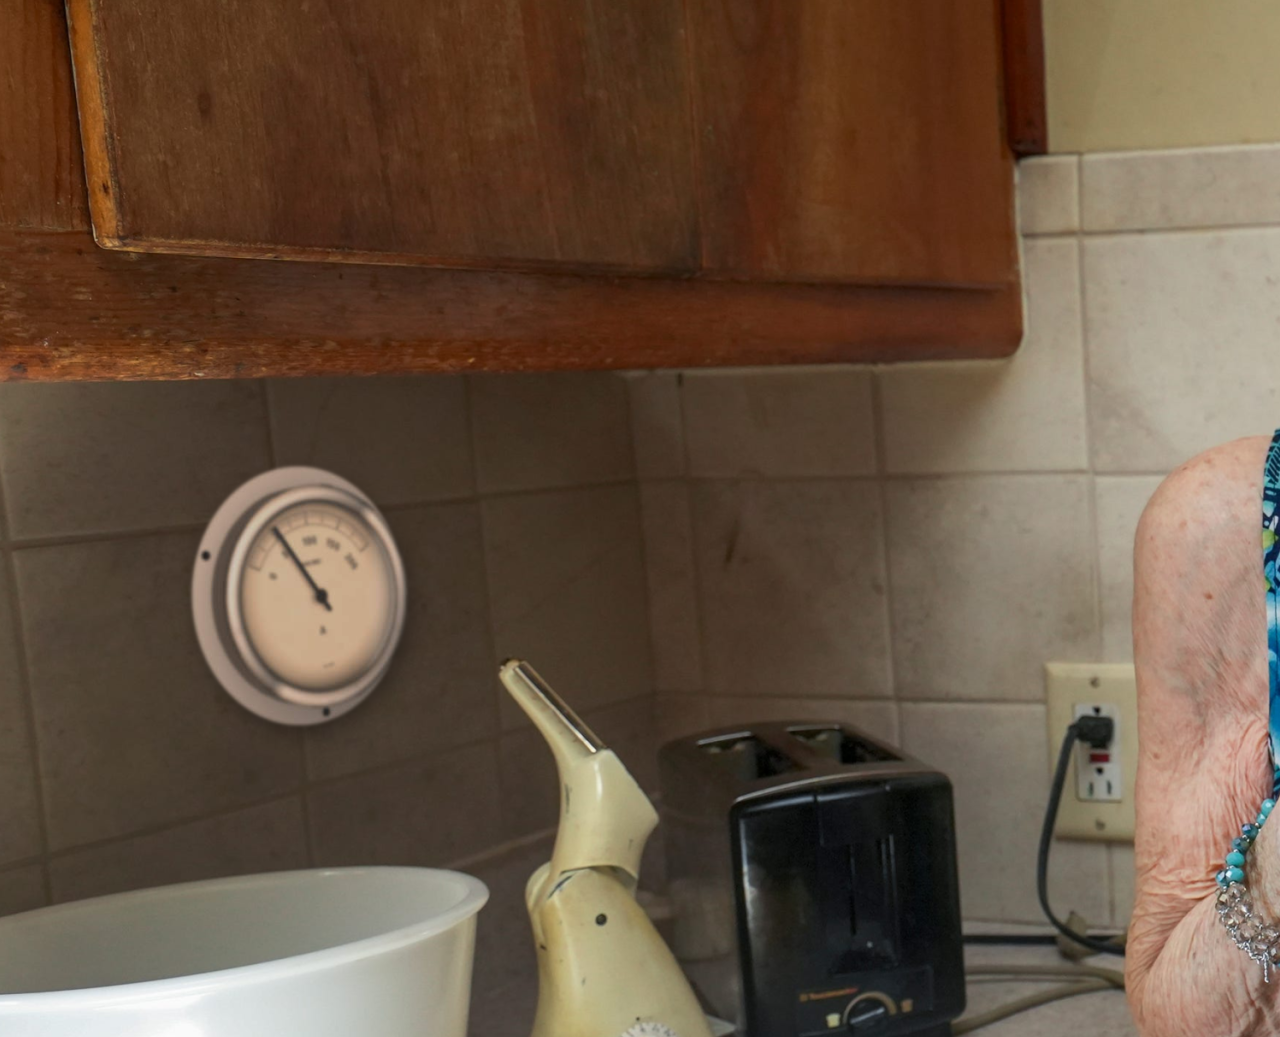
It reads 50 A
